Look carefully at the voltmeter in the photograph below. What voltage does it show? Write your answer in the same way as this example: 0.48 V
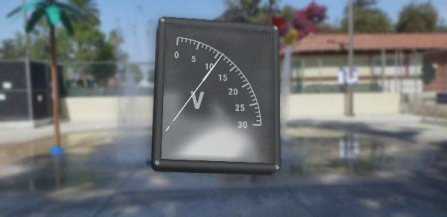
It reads 11 V
